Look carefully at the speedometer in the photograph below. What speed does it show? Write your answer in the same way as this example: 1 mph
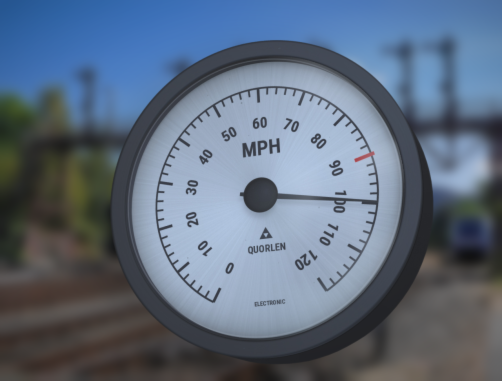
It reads 100 mph
